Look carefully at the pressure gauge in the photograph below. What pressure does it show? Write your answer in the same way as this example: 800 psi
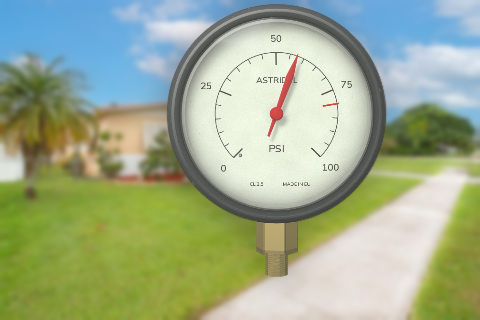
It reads 57.5 psi
